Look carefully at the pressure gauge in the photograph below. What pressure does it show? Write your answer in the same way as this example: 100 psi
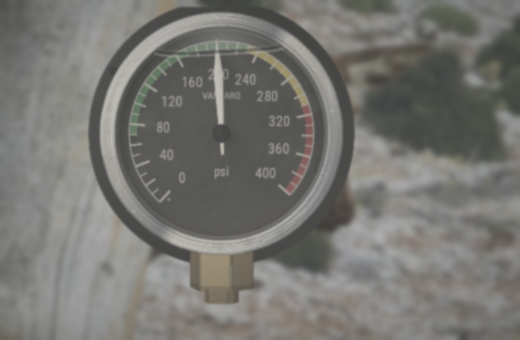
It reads 200 psi
